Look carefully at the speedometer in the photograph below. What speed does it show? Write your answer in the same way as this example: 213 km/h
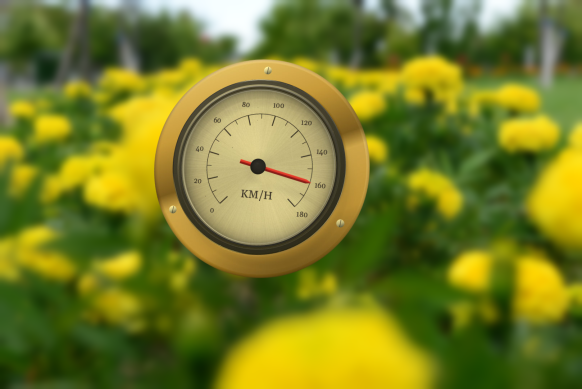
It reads 160 km/h
